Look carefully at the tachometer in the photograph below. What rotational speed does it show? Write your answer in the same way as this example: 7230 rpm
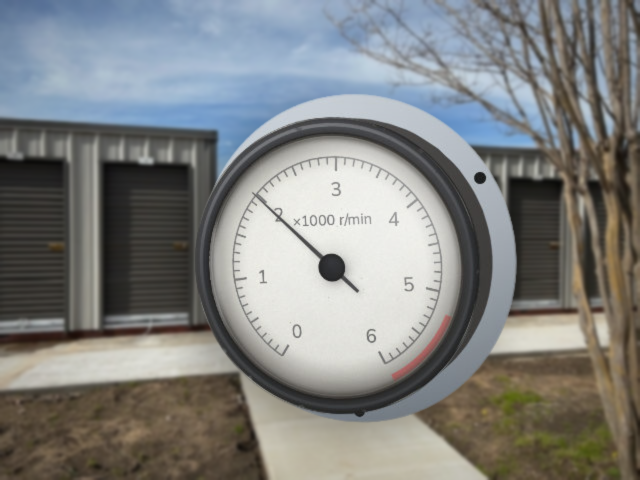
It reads 2000 rpm
